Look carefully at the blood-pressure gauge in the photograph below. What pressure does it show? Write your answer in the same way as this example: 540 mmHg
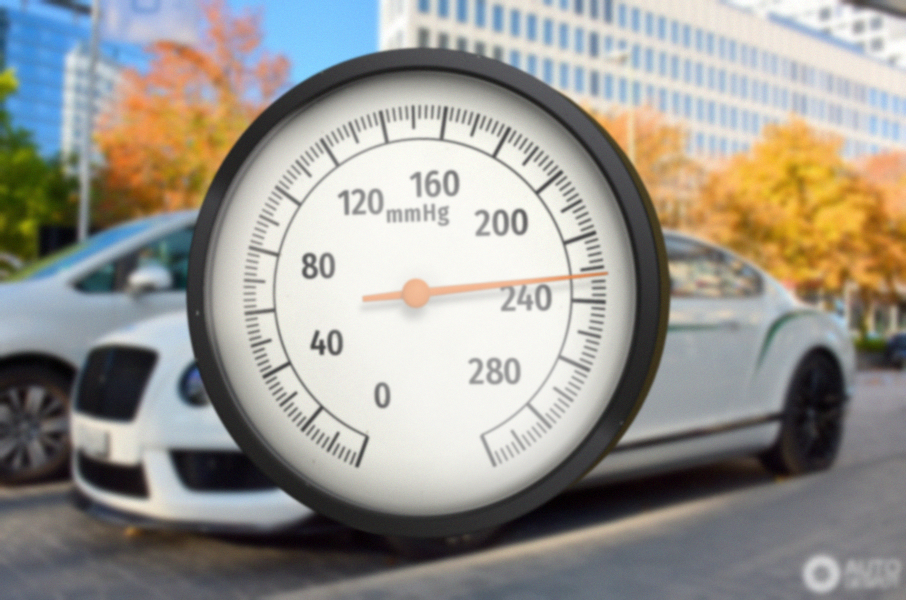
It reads 232 mmHg
